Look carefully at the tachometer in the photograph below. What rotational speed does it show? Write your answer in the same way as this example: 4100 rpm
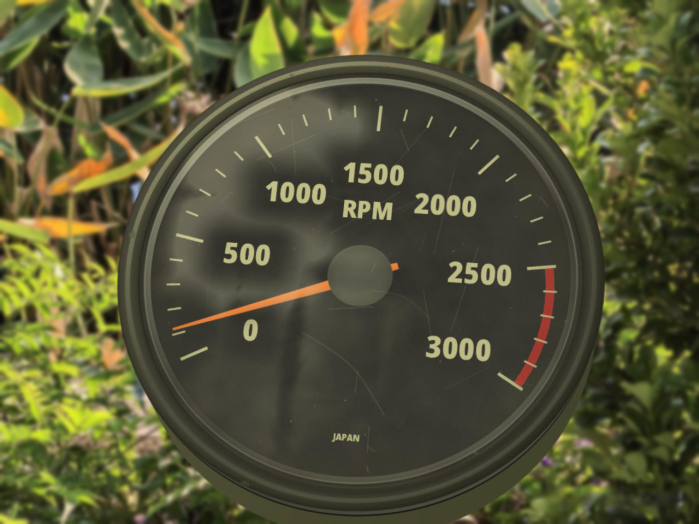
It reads 100 rpm
